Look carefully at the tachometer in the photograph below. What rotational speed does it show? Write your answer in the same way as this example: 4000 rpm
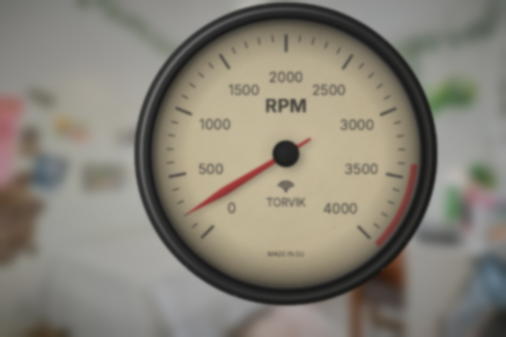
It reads 200 rpm
